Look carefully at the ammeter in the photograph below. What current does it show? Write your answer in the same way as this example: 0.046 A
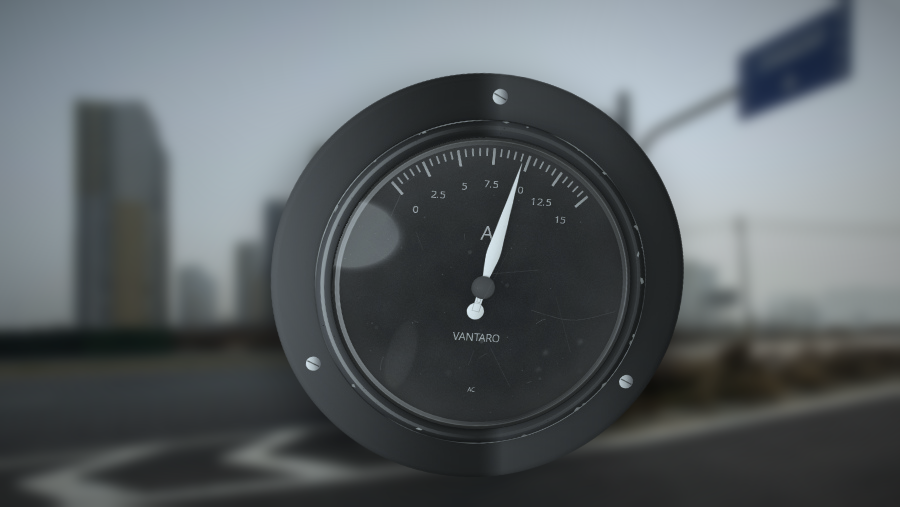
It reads 9.5 A
